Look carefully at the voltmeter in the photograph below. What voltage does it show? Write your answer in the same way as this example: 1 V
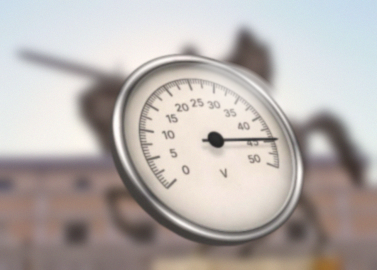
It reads 45 V
